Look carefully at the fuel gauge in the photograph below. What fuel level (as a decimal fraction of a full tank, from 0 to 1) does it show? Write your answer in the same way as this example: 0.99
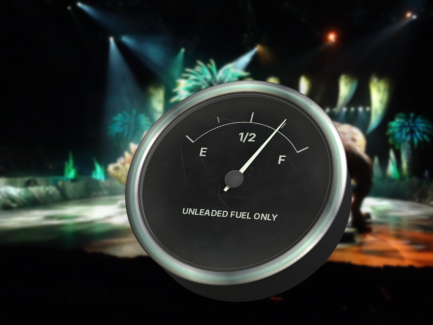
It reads 0.75
